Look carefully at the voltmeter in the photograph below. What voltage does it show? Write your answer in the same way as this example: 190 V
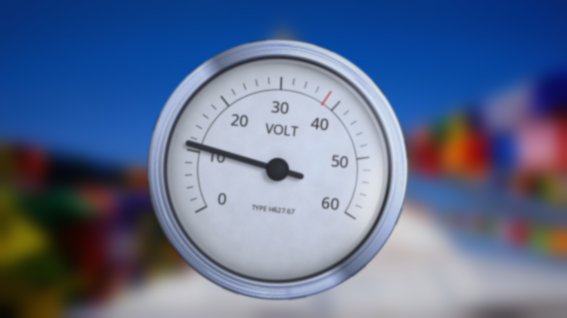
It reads 11 V
